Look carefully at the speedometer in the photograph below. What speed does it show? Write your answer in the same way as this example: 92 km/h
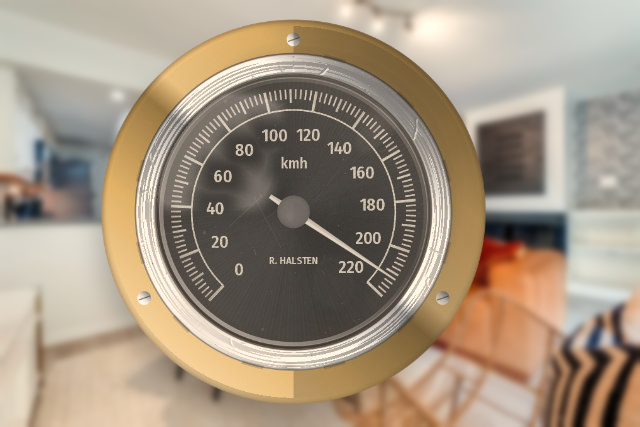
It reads 212 km/h
